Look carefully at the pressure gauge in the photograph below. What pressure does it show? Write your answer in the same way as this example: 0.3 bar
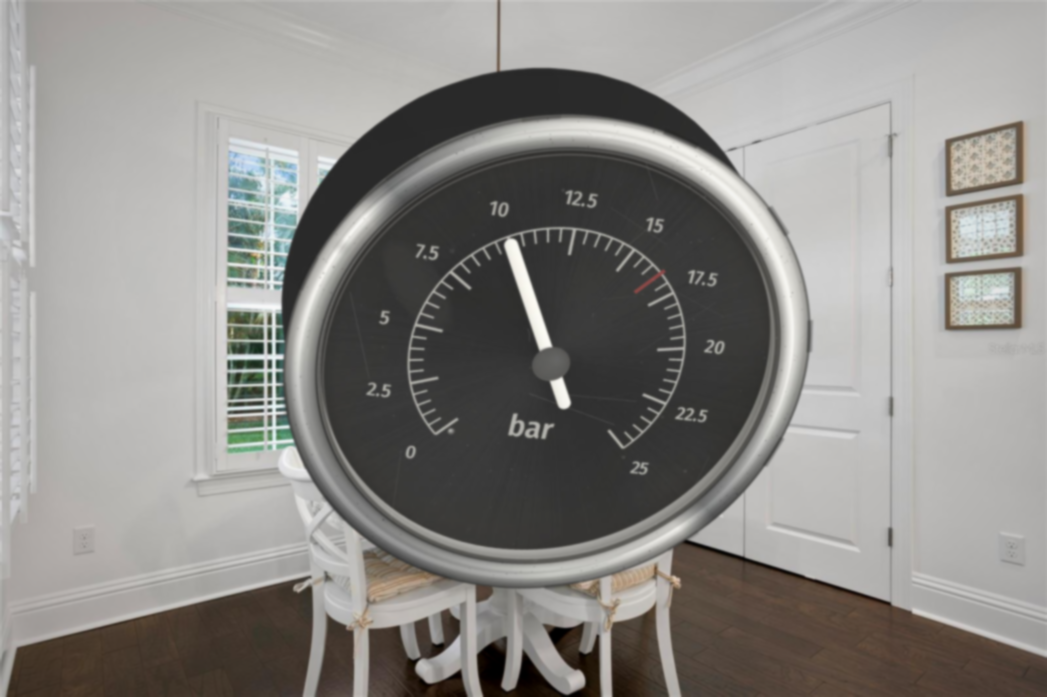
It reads 10 bar
